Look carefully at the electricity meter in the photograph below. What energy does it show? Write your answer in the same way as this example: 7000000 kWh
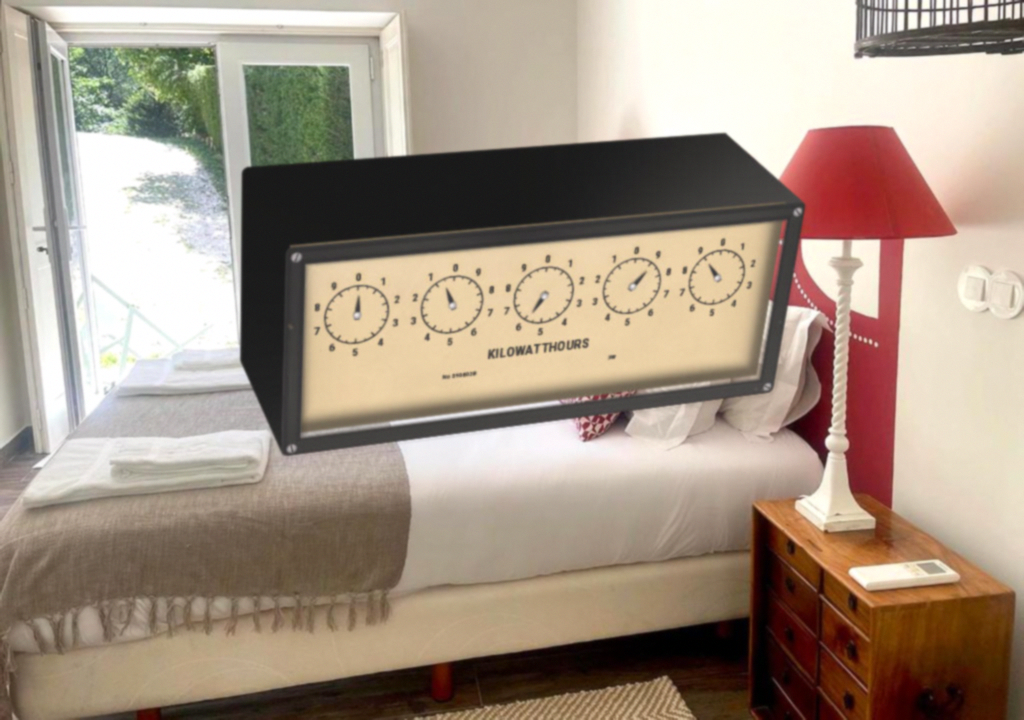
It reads 589 kWh
